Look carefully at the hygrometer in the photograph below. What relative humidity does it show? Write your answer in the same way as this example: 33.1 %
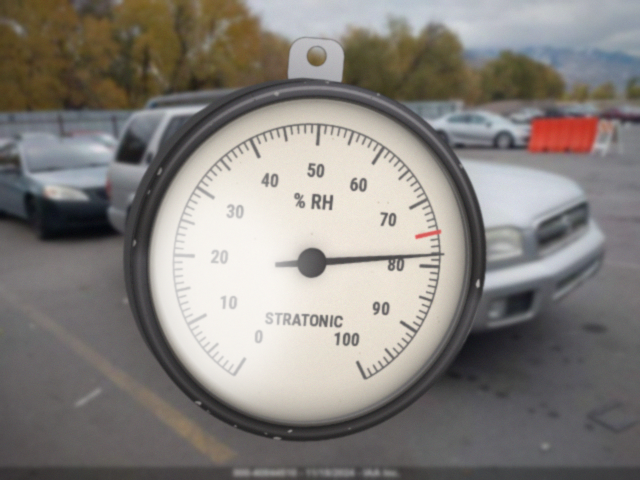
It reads 78 %
